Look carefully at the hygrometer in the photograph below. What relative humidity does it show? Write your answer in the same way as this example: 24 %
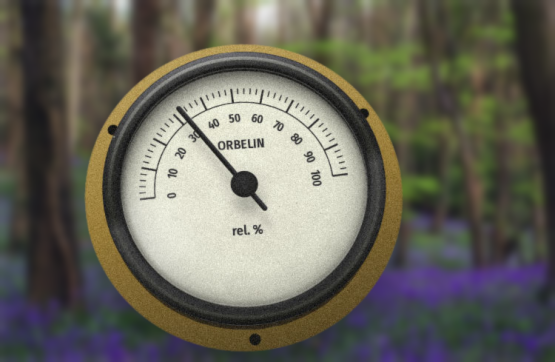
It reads 32 %
